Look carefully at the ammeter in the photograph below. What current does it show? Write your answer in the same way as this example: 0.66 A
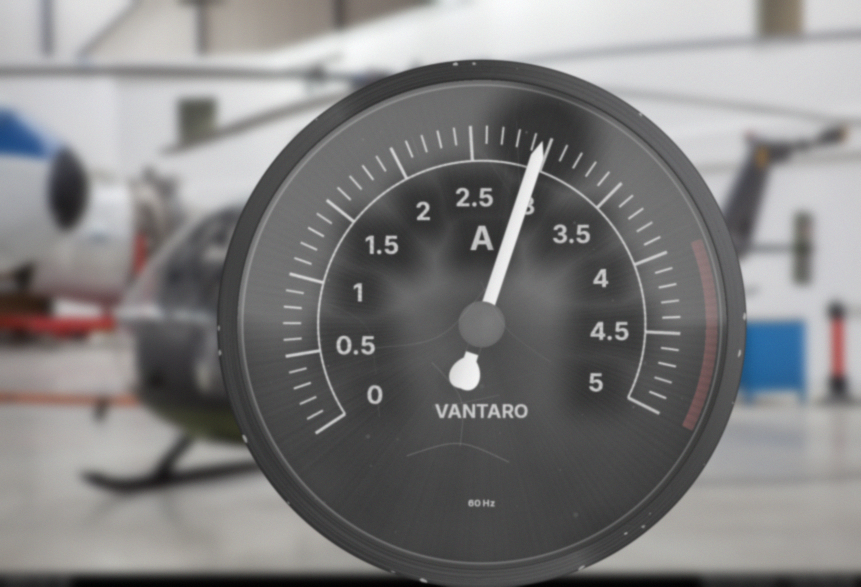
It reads 2.95 A
